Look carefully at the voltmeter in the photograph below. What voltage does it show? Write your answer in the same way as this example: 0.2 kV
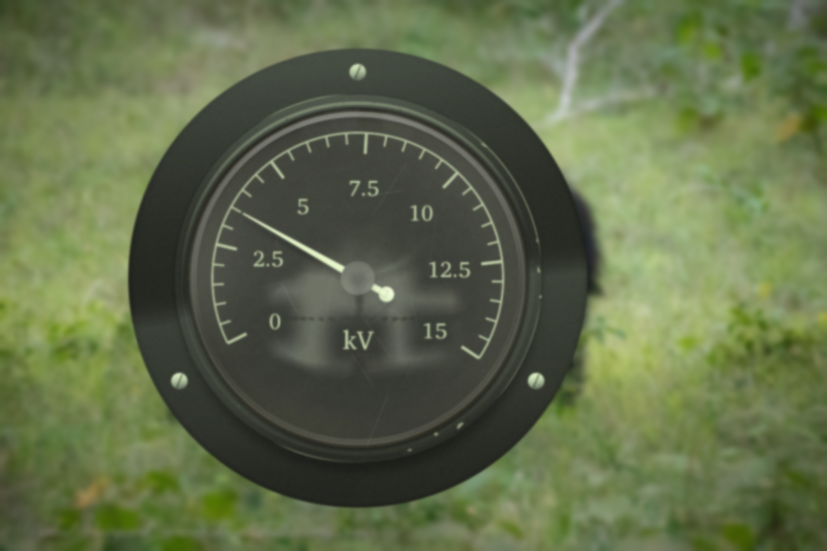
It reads 3.5 kV
